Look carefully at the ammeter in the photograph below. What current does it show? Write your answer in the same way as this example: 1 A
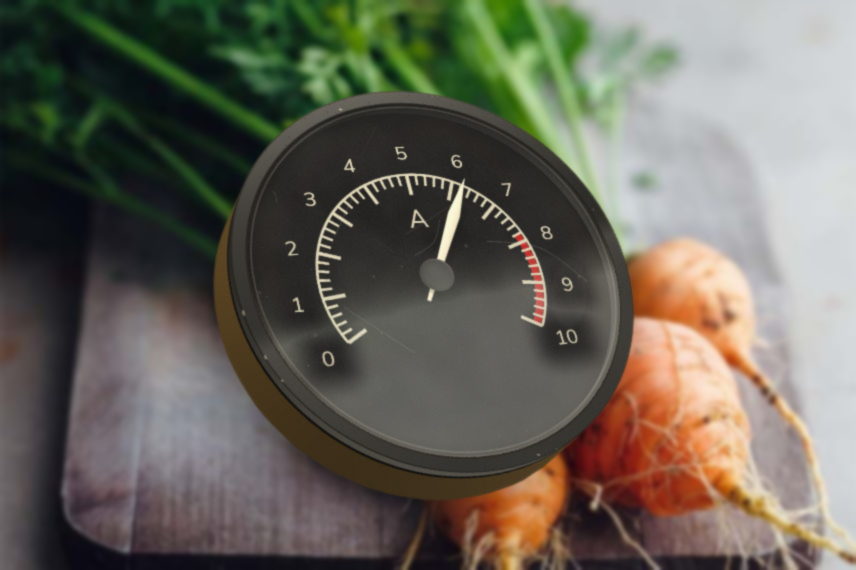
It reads 6.2 A
